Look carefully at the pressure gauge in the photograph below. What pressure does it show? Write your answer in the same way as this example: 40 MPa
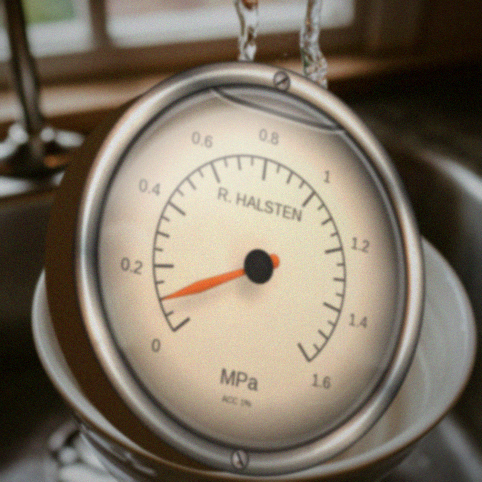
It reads 0.1 MPa
